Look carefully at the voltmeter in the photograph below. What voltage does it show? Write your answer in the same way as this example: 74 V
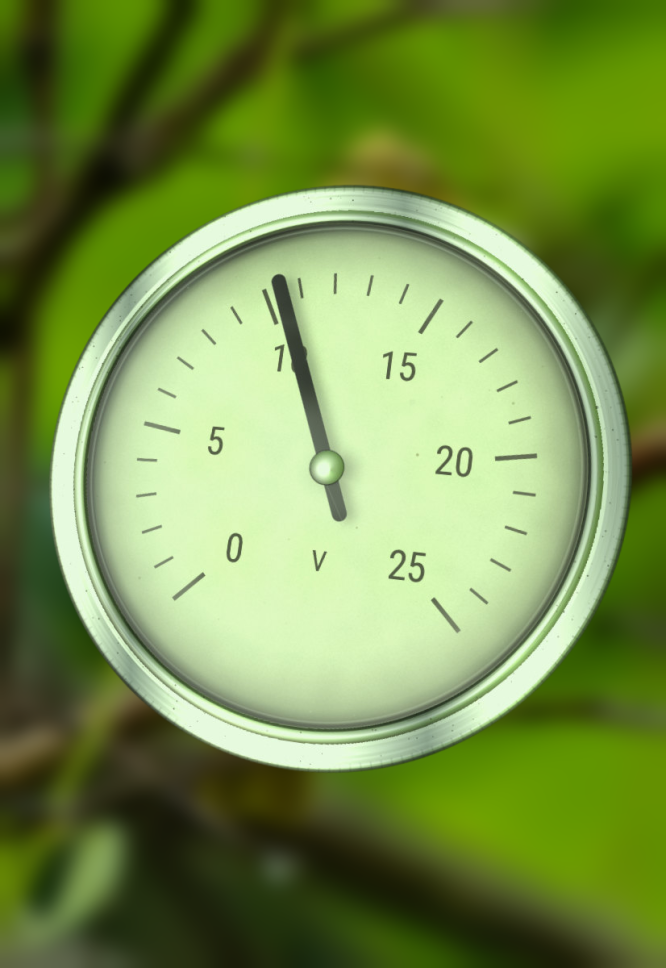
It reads 10.5 V
